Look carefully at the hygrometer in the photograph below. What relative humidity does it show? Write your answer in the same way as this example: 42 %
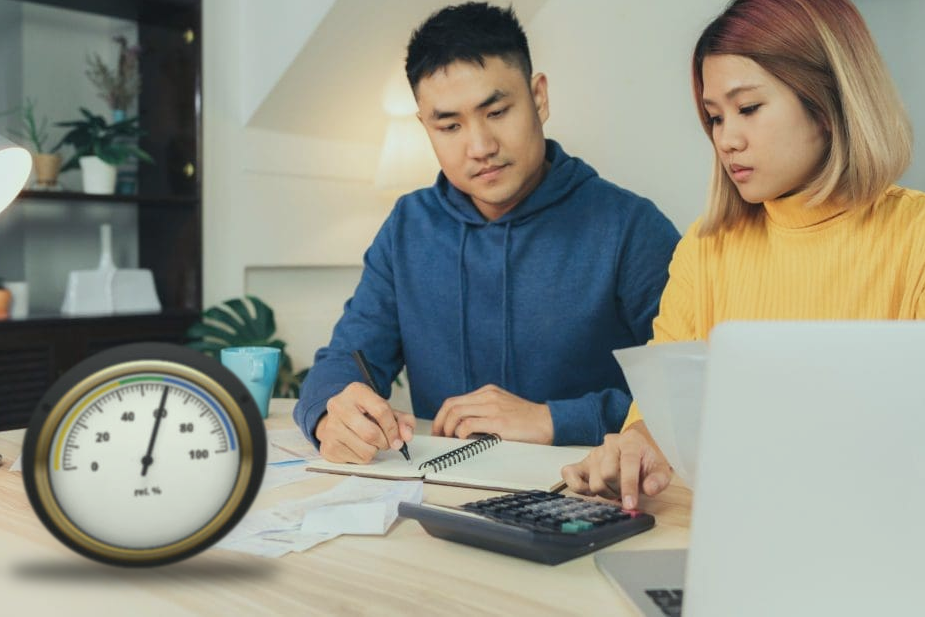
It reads 60 %
